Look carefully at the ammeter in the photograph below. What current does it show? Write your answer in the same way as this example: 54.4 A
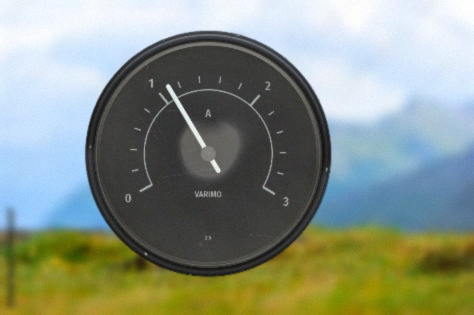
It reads 1.1 A
